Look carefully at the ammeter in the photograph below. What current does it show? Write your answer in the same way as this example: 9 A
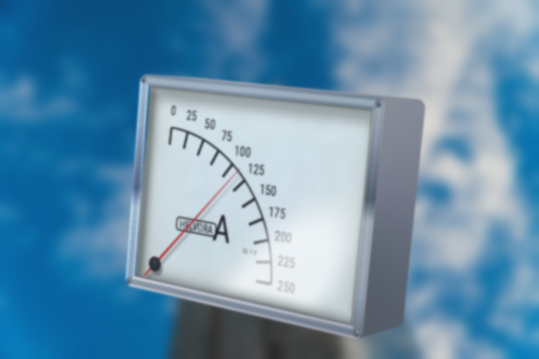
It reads 112.5 A
